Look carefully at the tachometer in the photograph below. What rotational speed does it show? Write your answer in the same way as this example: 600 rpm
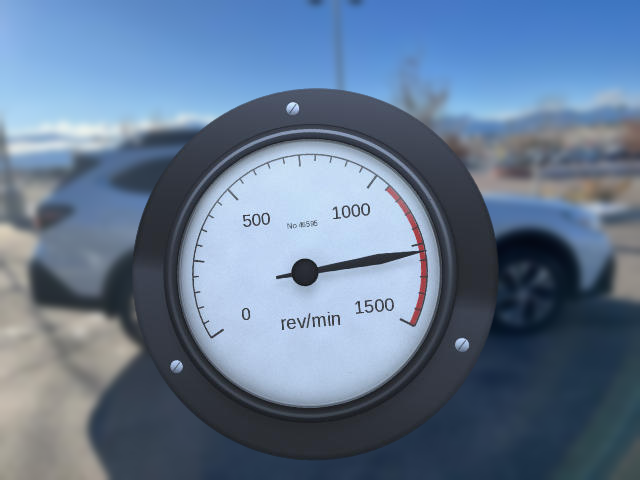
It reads 1275 rpm
